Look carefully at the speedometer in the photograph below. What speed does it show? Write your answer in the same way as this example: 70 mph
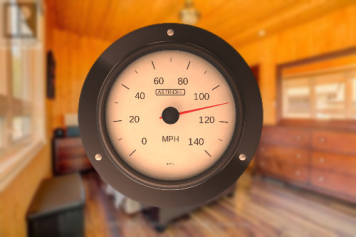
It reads 110 mph
